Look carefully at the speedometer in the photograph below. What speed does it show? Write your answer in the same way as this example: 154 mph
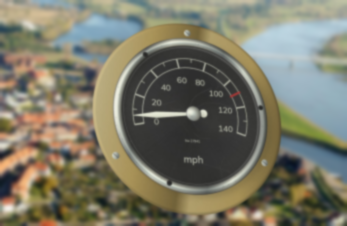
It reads 5 mph
